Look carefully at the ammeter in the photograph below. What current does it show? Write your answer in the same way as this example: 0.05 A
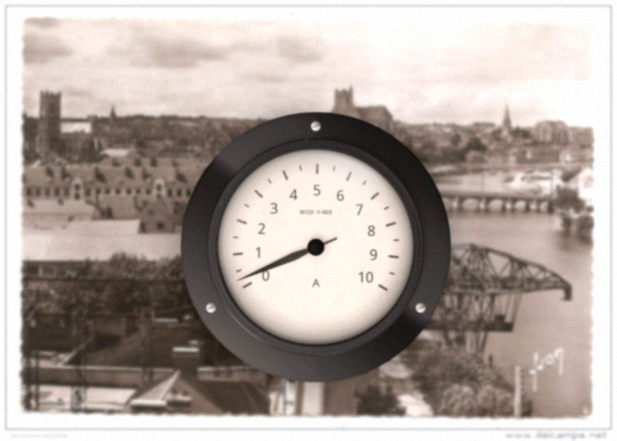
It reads 0.25 A
